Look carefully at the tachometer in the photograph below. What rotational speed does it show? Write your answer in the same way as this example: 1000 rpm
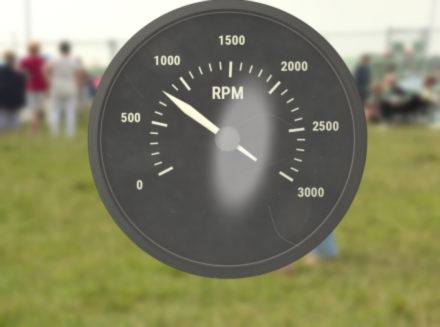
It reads 800 rpm
